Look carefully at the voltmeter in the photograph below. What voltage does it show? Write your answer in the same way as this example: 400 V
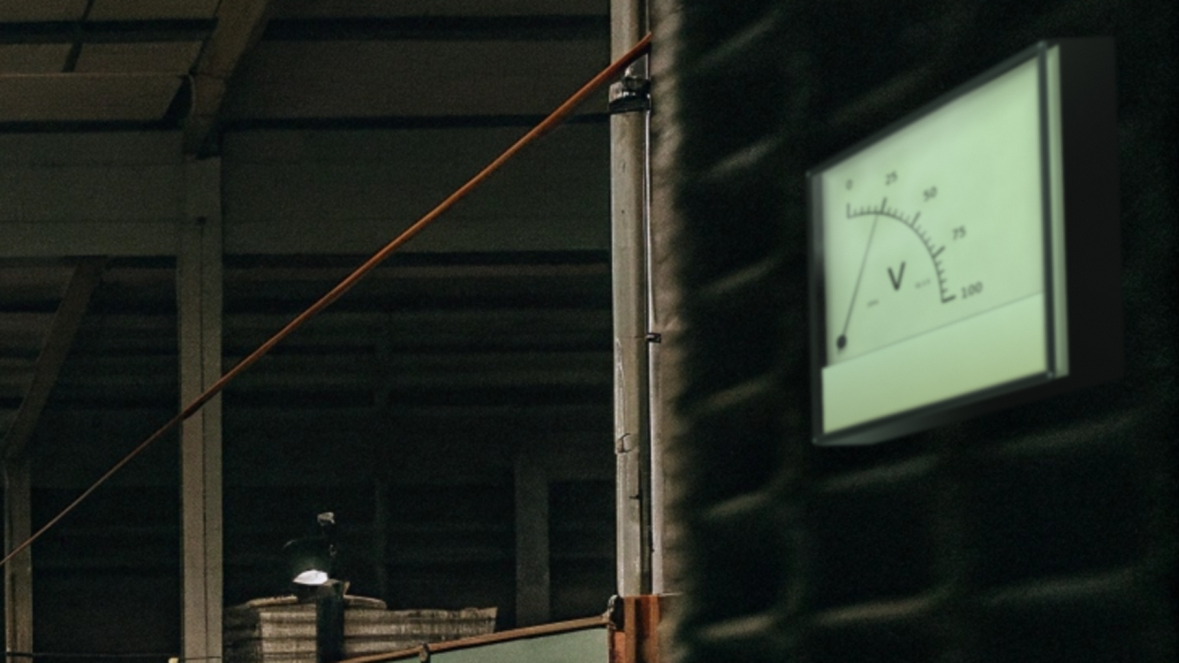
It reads 25 V
